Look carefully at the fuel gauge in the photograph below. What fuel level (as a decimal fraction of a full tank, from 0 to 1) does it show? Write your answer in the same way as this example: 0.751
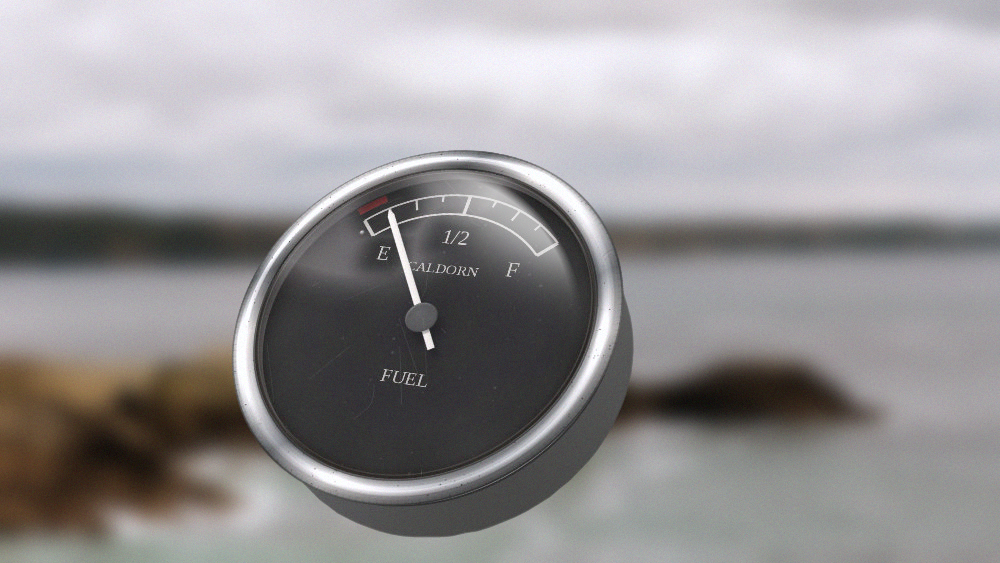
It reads 0.125
